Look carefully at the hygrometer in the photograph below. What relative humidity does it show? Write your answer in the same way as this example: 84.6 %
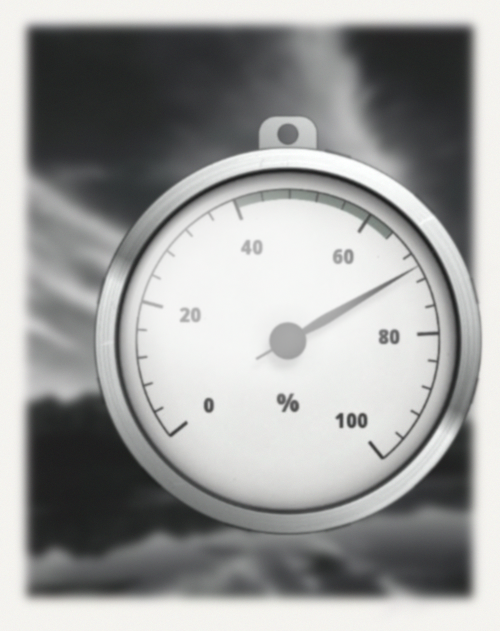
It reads 70 %
